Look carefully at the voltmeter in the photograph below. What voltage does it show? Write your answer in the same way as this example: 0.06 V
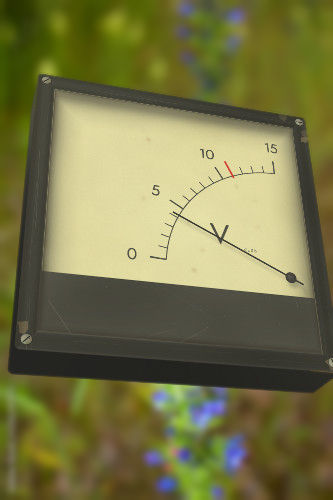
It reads 4 V
